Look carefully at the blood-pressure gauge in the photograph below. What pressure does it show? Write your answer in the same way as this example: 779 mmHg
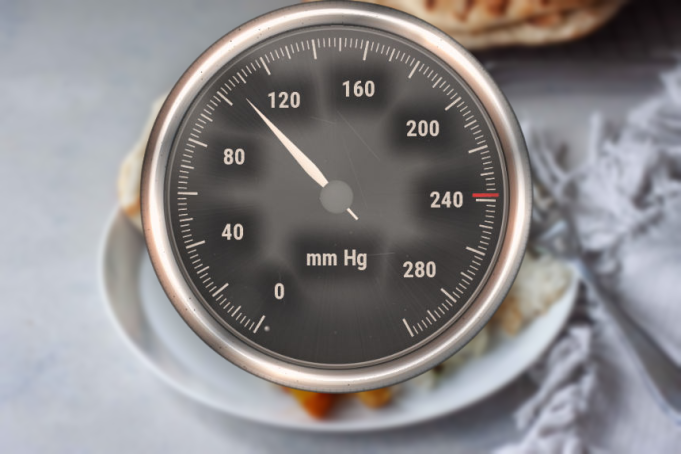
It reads 106 mmHg
